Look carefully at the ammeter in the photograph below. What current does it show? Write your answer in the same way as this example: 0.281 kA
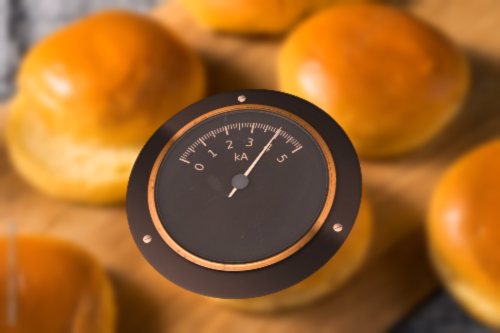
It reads 4 kA
